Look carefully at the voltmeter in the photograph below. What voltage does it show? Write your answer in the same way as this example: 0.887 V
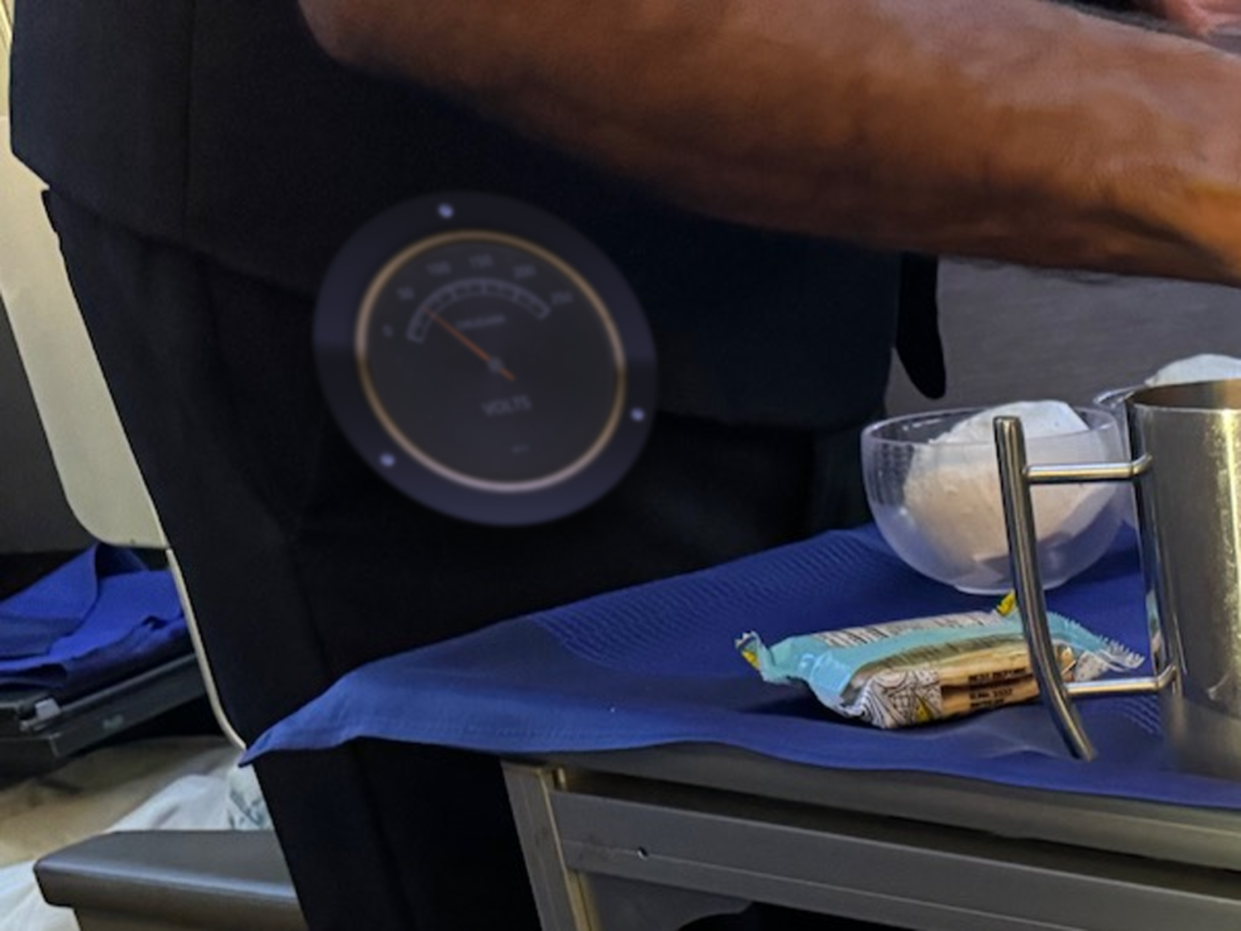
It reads 50 V
